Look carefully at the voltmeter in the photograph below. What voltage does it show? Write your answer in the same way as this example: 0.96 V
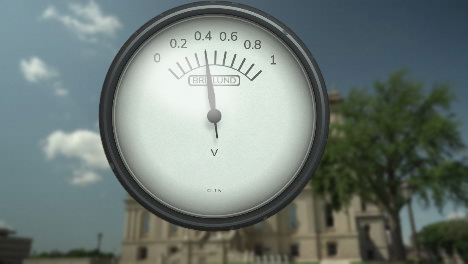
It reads 0.4 V
